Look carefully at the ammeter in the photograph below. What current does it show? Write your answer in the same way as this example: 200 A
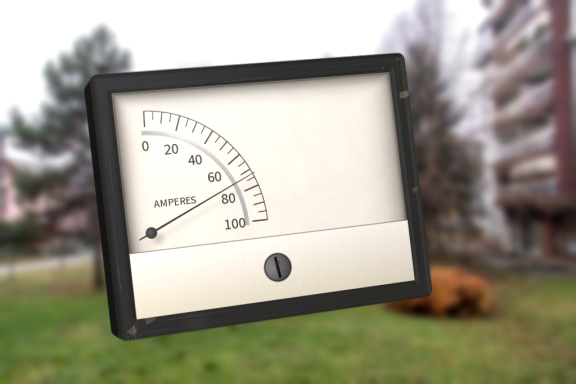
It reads 72.5 A
